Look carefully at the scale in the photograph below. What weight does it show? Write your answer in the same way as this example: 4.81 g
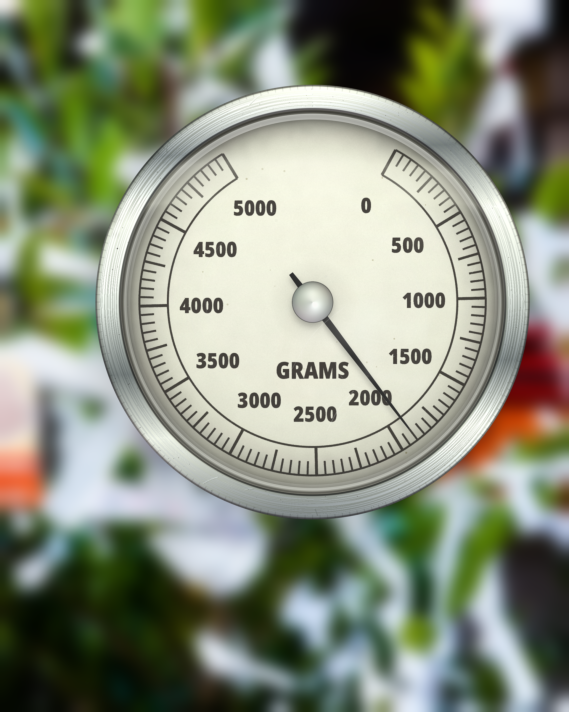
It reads 1900 g
